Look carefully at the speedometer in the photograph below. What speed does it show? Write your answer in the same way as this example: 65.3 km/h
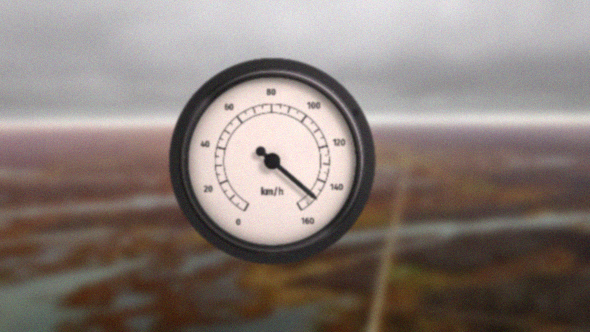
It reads 150 km/h
